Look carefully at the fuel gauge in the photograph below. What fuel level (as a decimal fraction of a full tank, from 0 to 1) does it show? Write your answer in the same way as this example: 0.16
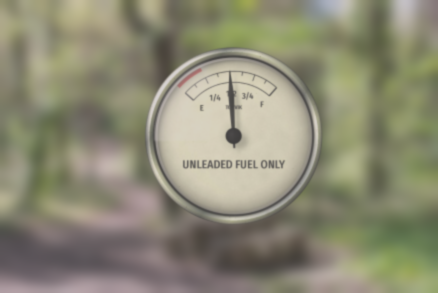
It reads 0.5
